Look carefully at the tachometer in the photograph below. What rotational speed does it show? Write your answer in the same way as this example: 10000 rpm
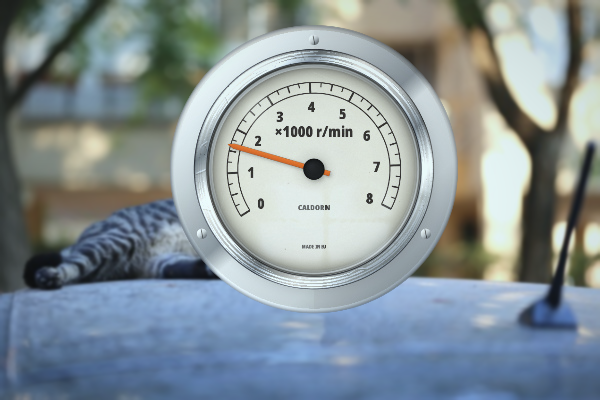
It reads 1625 rpm
